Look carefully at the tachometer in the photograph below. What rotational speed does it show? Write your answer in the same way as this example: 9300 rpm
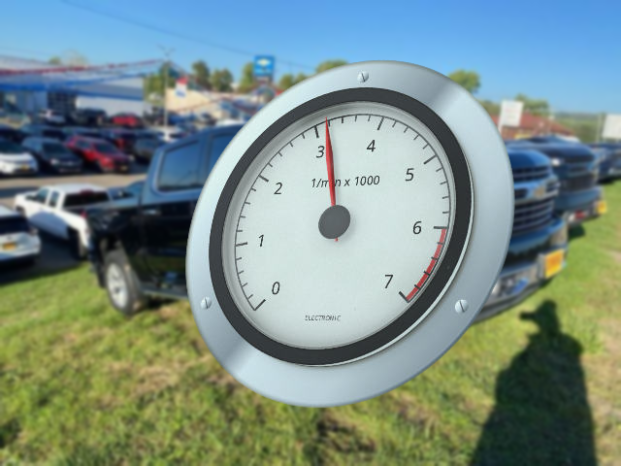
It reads 3200 rpm
